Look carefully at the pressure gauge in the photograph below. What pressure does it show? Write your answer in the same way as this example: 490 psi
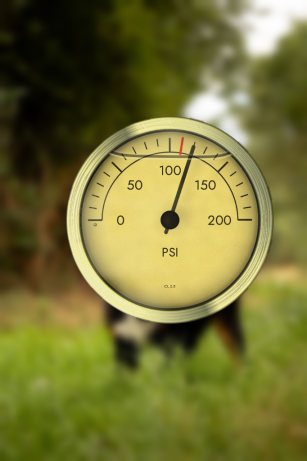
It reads 120 psi
